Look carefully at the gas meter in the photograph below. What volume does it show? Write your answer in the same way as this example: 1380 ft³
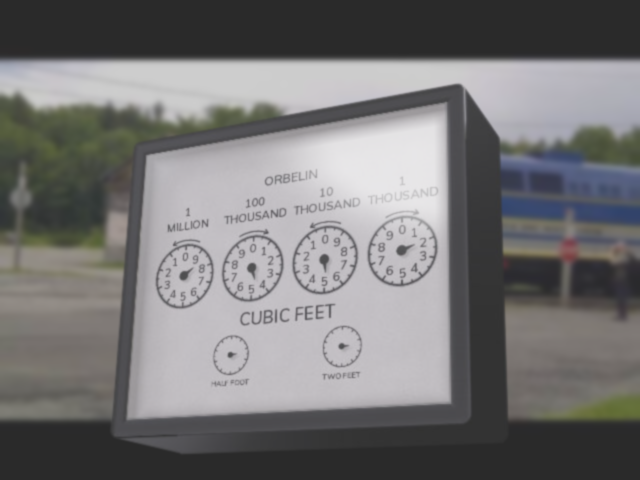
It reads 845200 ft³
